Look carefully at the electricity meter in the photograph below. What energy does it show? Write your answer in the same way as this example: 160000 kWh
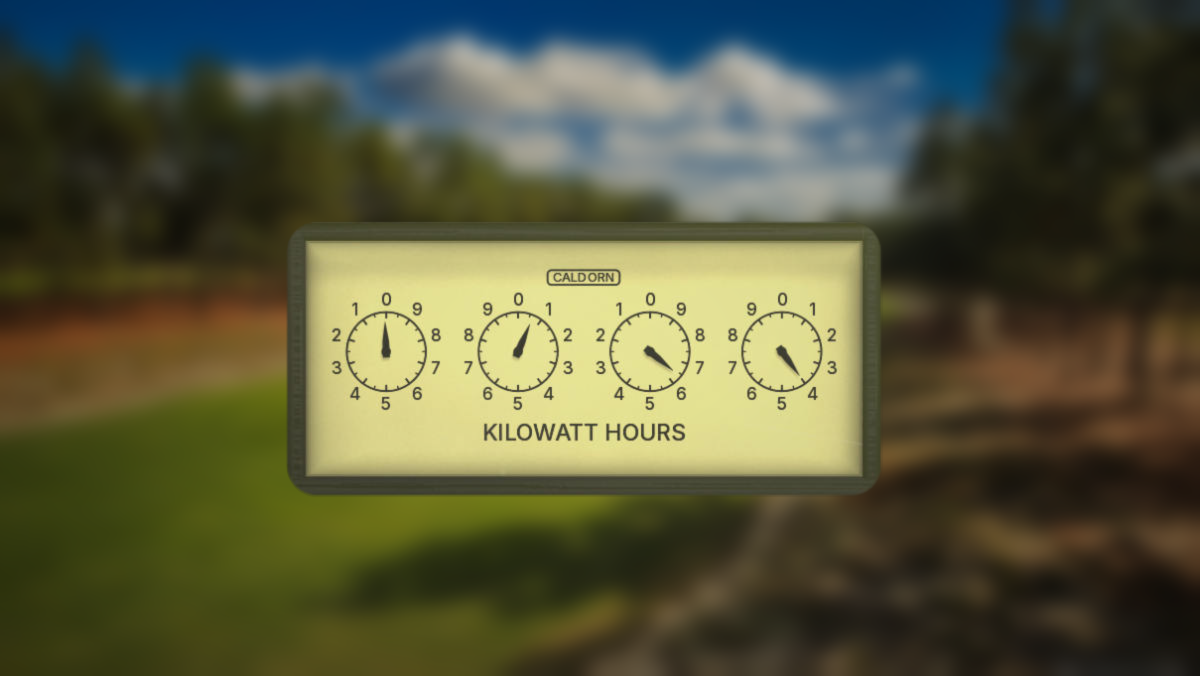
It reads 64 kWh
